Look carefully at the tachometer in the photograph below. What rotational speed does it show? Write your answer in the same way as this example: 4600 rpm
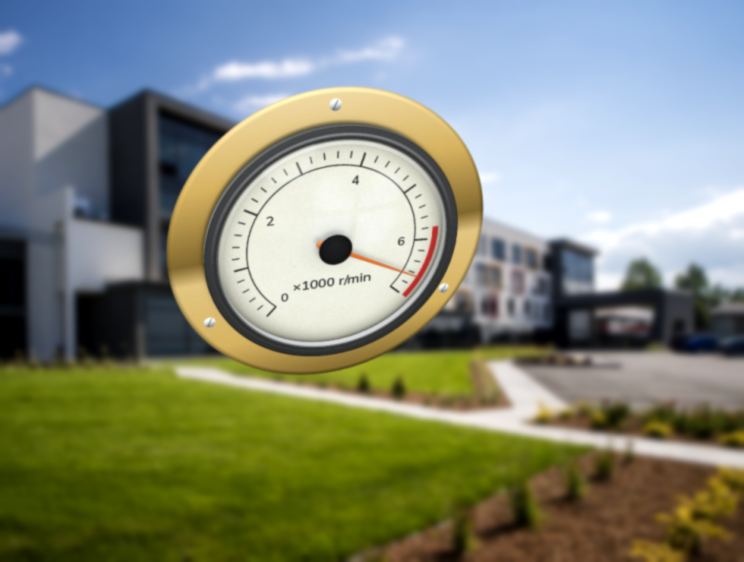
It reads 6600 rpm
